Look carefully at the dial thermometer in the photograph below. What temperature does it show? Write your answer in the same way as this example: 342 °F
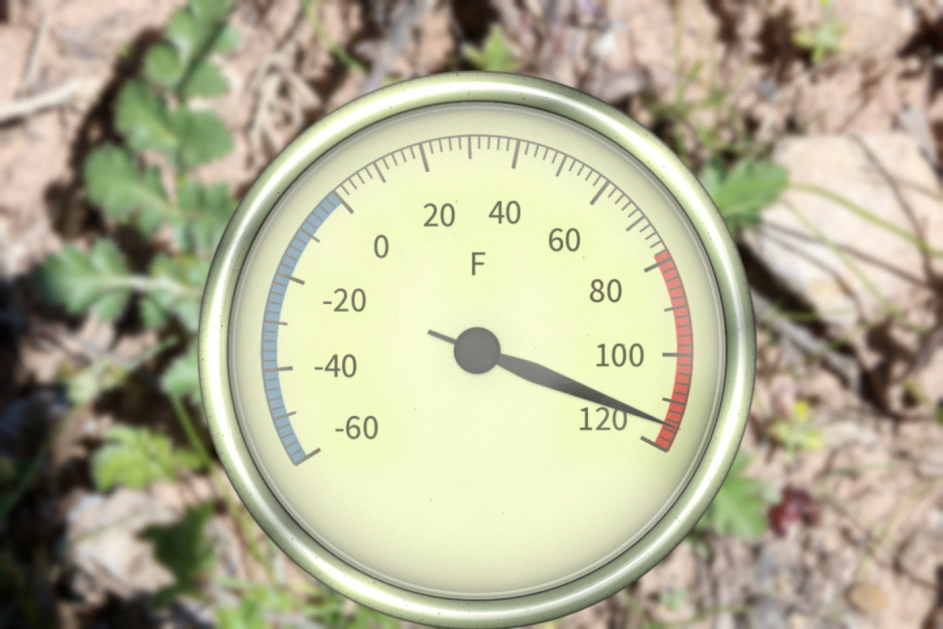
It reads 115 °F
